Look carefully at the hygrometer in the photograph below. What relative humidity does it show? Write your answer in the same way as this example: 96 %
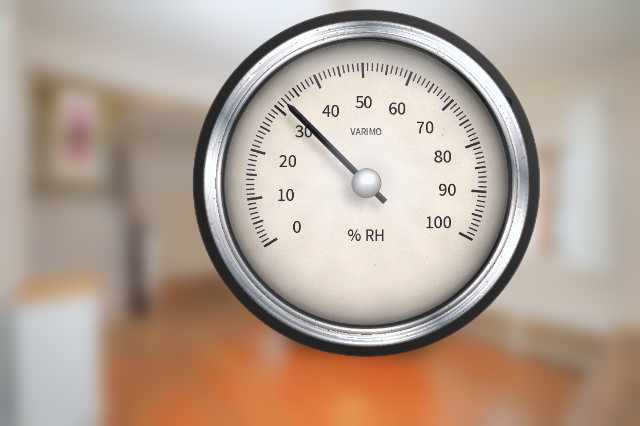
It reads 32 %
